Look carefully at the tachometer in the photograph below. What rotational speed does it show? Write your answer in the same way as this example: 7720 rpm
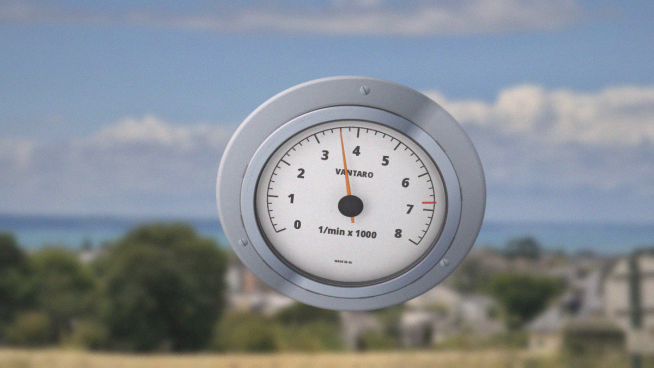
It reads 3600 rpm
